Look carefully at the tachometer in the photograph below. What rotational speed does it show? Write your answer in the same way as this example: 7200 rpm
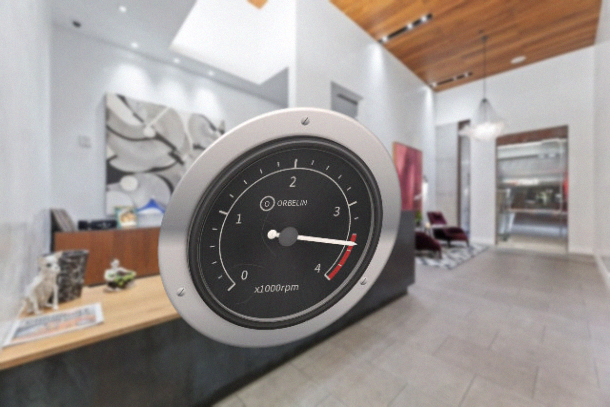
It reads 3500 rpm
